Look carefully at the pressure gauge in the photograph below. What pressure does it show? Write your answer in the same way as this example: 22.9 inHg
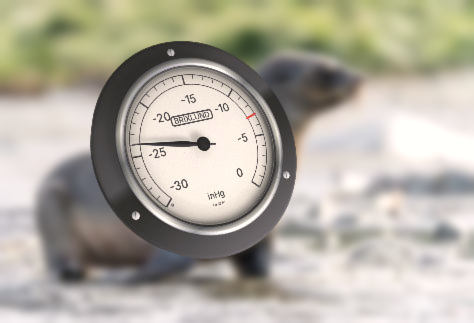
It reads -24 inHg
